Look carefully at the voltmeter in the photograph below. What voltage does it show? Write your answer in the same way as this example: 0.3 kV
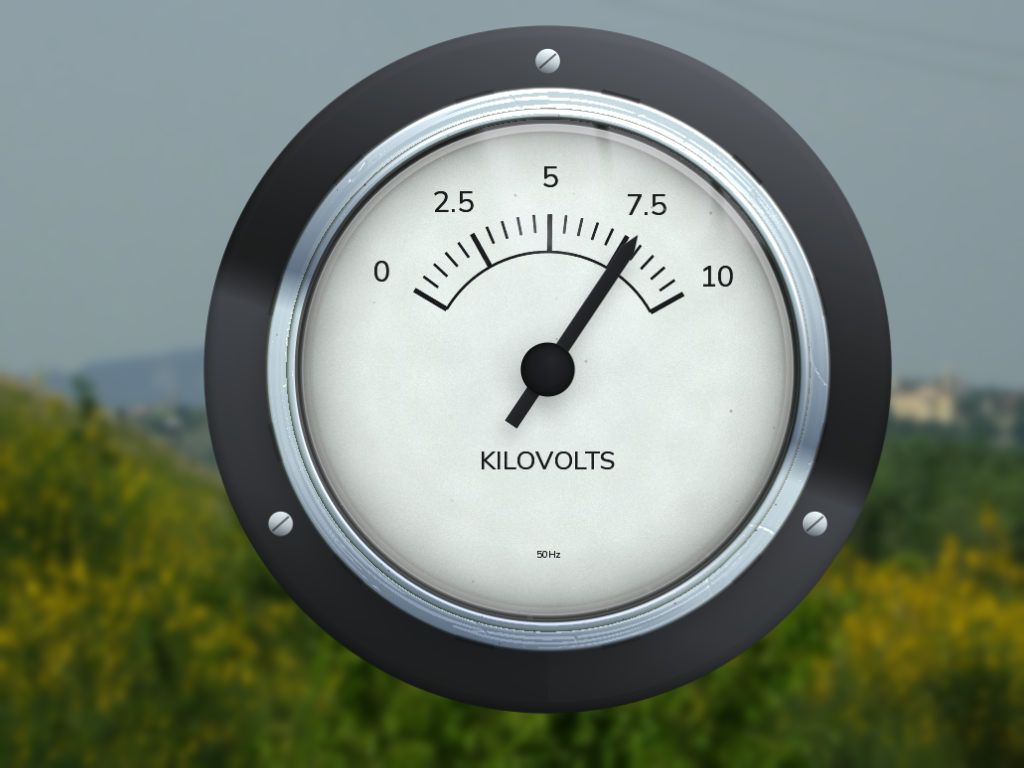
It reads 7.75 kV
